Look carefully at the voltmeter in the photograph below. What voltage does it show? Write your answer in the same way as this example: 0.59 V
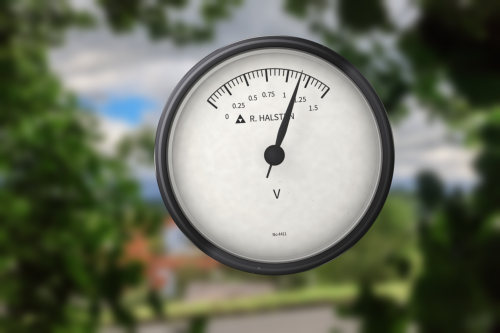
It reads 1.15 V
